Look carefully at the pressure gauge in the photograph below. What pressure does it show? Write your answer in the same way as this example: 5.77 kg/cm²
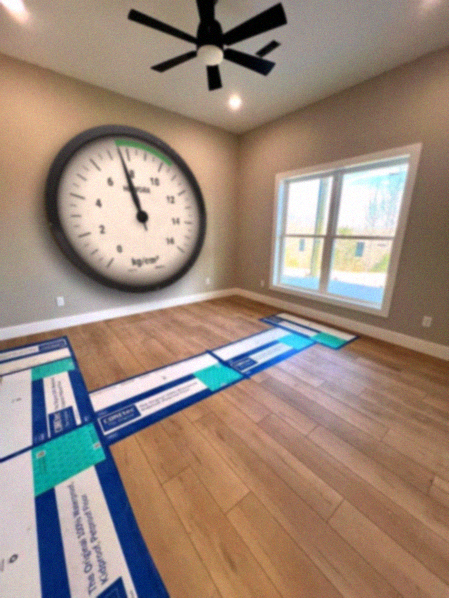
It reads 7.5 kg/cm²
